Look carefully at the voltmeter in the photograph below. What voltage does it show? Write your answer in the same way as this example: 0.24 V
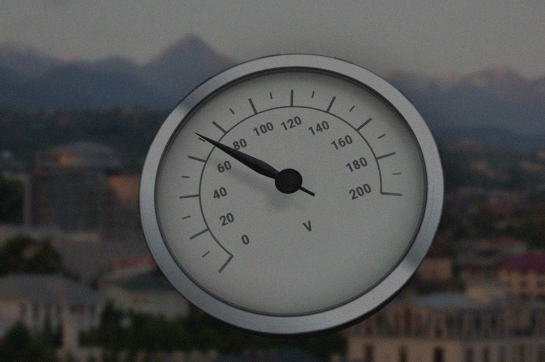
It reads 70 V
